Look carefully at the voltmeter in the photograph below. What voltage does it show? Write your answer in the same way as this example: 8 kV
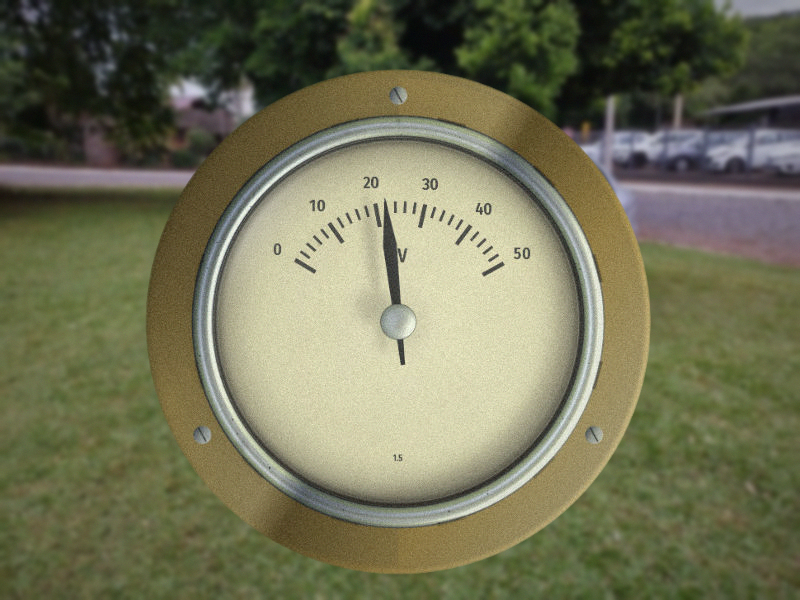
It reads 22 kV
